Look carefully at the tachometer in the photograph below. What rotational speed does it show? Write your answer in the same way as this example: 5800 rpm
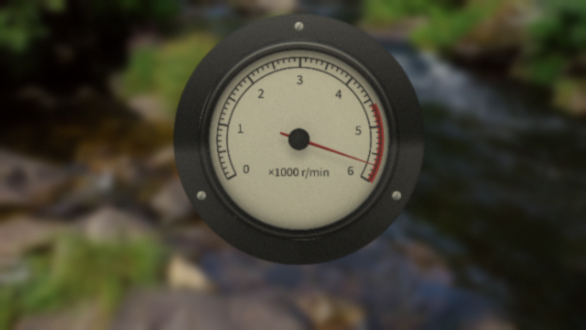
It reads 5700 rpm
